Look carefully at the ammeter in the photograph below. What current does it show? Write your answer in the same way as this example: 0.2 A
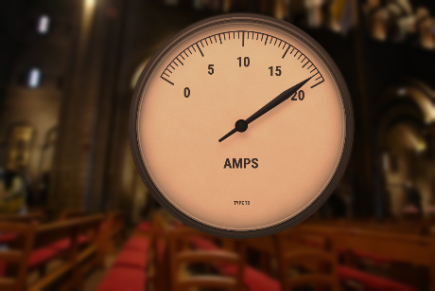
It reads 19 A
